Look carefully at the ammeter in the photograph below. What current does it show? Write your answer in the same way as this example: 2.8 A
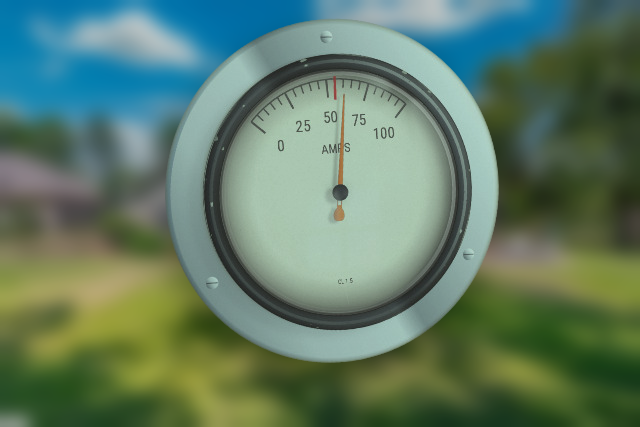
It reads 60 A
